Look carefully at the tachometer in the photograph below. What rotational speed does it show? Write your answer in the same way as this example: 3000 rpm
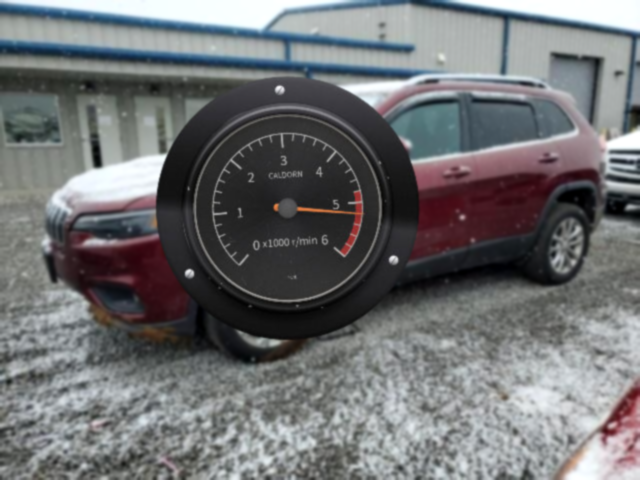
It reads 5200 rpm
